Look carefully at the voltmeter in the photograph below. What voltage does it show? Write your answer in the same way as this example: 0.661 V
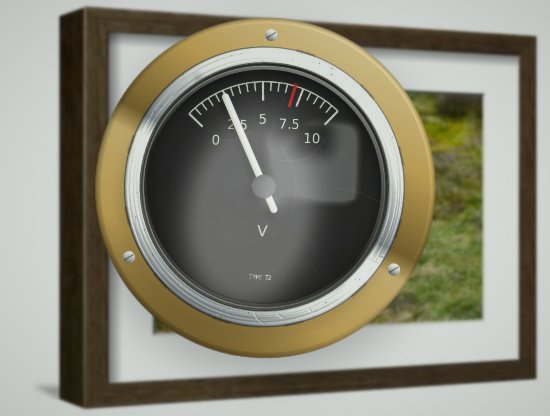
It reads 2.5 V
